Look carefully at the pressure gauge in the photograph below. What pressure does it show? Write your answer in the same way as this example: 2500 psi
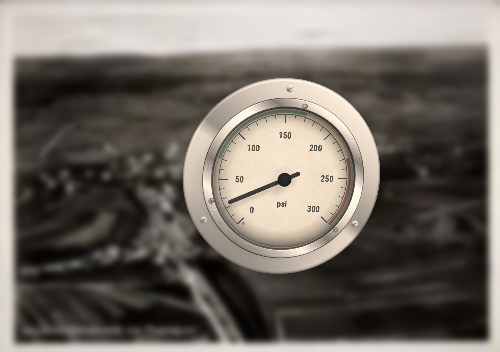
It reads 25 psi
